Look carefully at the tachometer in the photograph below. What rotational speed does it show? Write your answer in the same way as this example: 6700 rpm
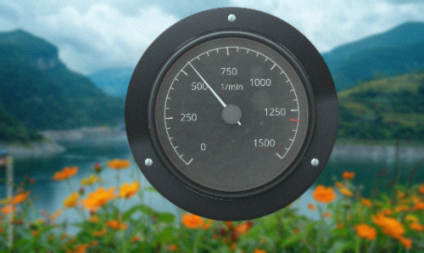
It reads 550 rpm
